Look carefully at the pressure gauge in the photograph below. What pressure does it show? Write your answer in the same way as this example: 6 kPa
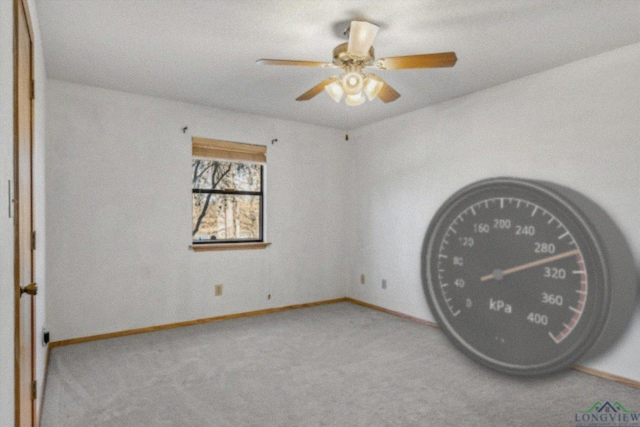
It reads 300 kPa
